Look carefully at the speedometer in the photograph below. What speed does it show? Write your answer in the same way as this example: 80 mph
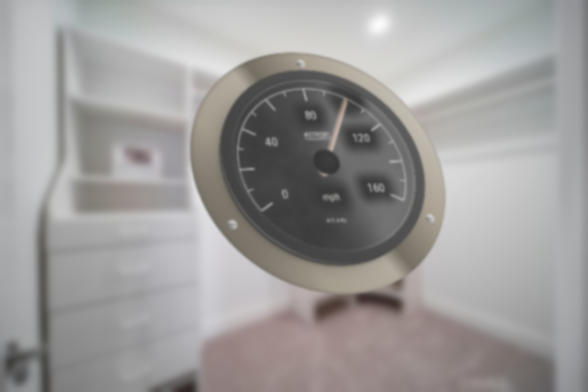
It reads 100 mph
